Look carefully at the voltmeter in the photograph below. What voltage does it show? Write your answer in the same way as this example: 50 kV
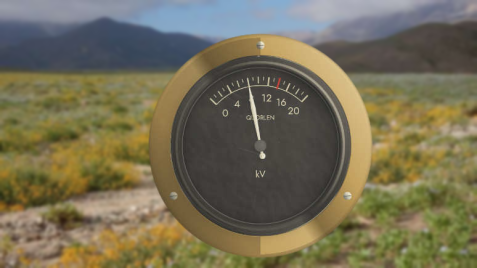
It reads 8 kV
